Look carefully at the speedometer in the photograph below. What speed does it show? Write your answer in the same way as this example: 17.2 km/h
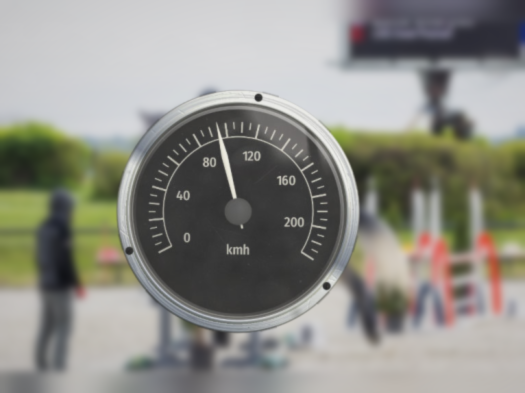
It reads 95 km/h
